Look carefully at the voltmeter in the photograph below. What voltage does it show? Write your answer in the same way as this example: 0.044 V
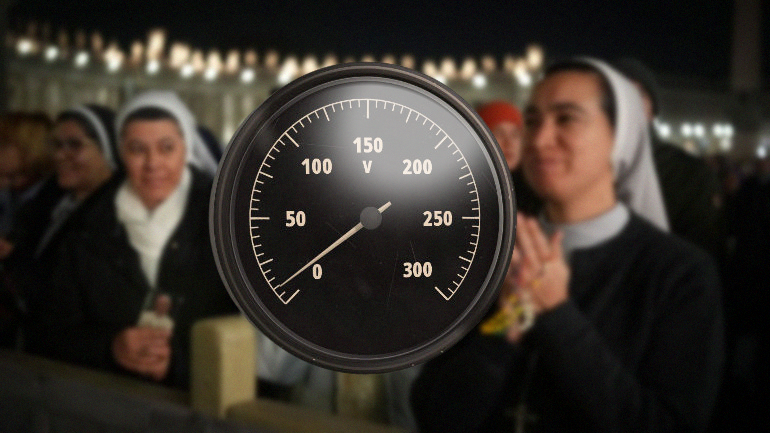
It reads 10 V
